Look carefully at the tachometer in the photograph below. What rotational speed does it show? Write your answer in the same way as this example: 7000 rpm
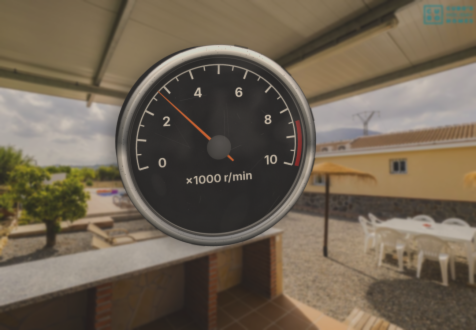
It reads 2750 rpm
